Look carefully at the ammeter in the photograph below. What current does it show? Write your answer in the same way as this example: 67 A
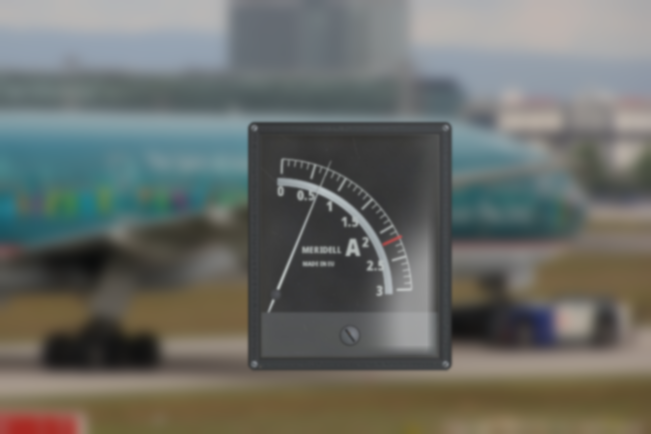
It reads 0.7 A
